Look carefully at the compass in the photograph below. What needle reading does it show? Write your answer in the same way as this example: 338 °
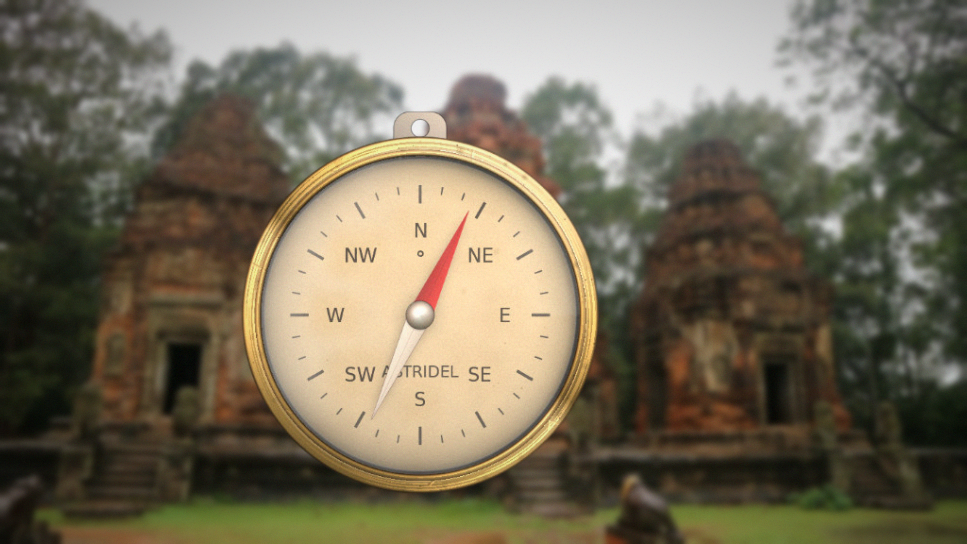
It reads 25 °
